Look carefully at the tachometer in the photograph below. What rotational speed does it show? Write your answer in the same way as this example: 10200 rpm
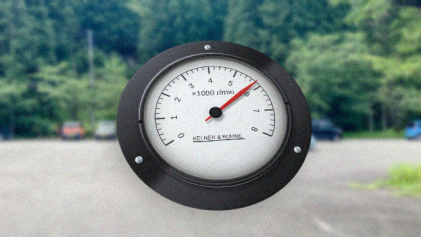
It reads 5800 rpm
